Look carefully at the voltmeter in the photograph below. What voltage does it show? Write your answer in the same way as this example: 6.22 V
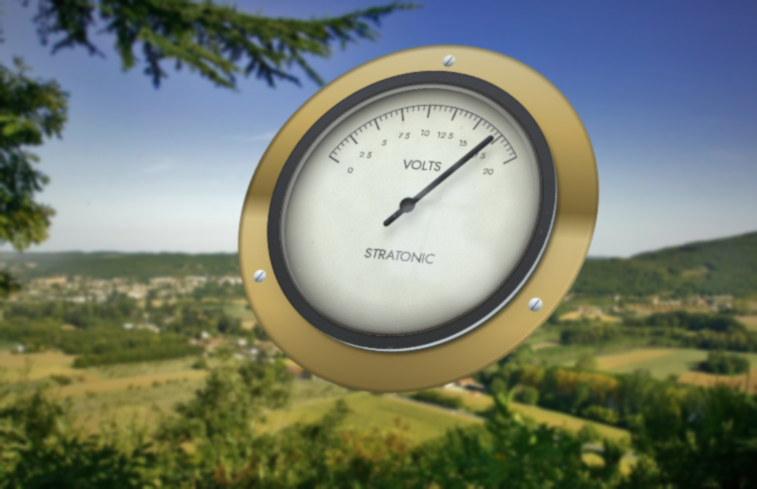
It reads 17.5 V
